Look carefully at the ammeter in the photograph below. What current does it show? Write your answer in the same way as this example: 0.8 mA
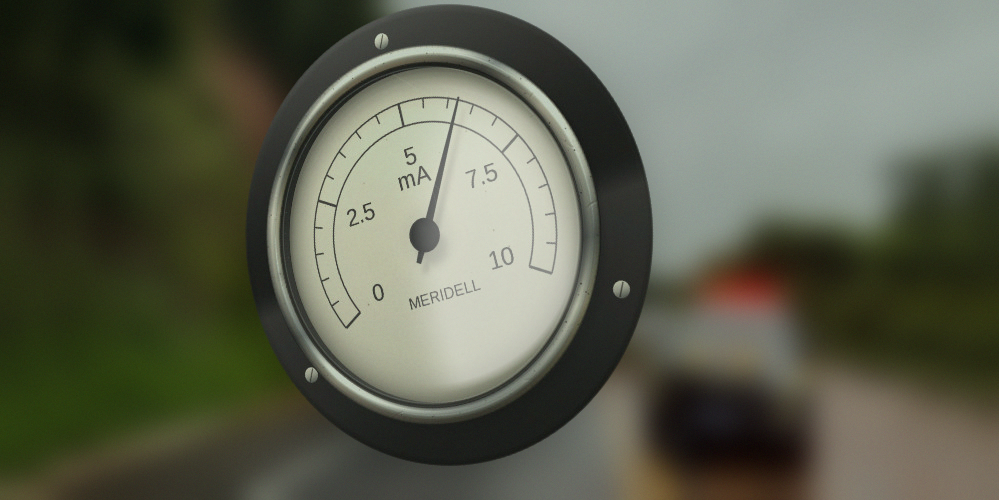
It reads 6.25 mA
